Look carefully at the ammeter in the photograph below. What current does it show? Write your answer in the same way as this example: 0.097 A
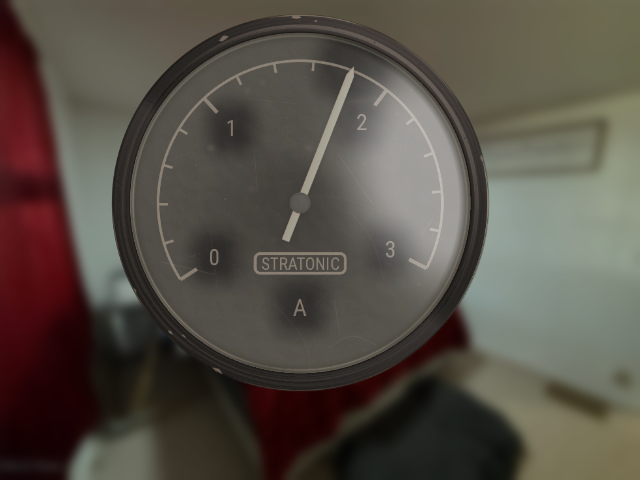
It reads 1.8 A
